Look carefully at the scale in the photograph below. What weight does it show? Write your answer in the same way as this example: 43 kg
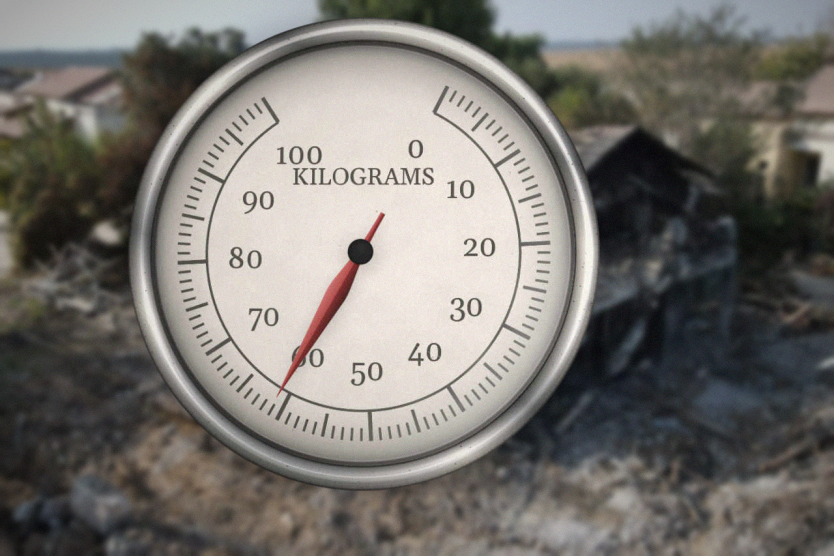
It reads 61 kg
